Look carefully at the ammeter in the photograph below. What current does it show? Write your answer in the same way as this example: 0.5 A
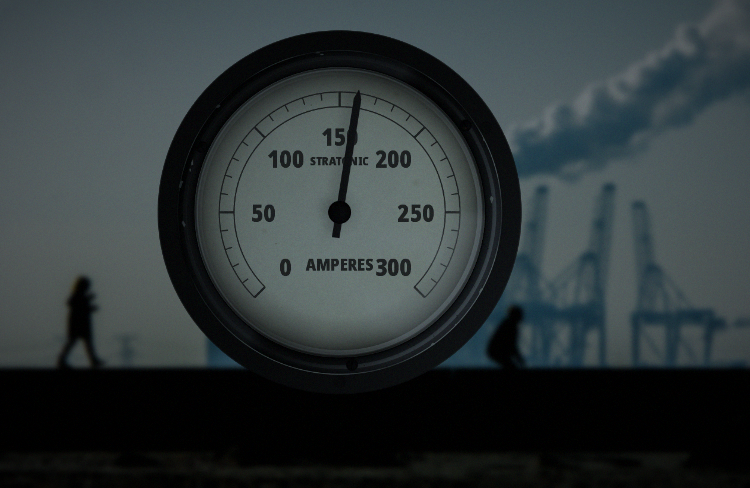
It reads 160 A
